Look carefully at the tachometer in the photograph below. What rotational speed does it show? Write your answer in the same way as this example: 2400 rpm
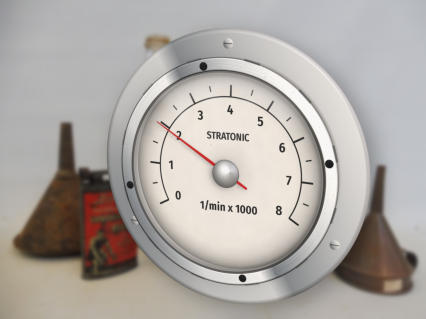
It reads 2000 rpm
